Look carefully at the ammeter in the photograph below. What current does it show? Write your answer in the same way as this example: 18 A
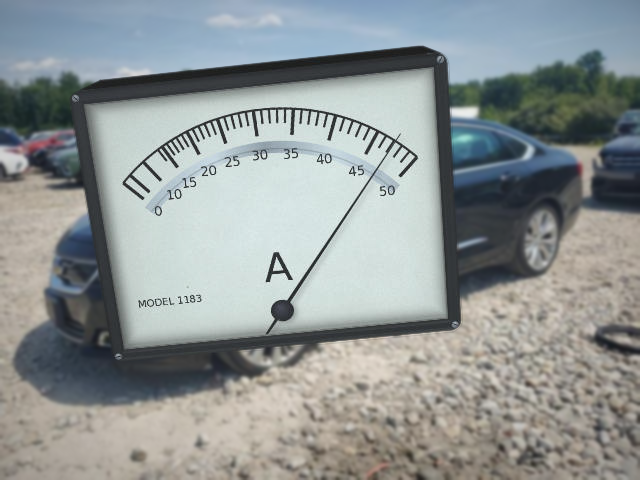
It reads 47 A
